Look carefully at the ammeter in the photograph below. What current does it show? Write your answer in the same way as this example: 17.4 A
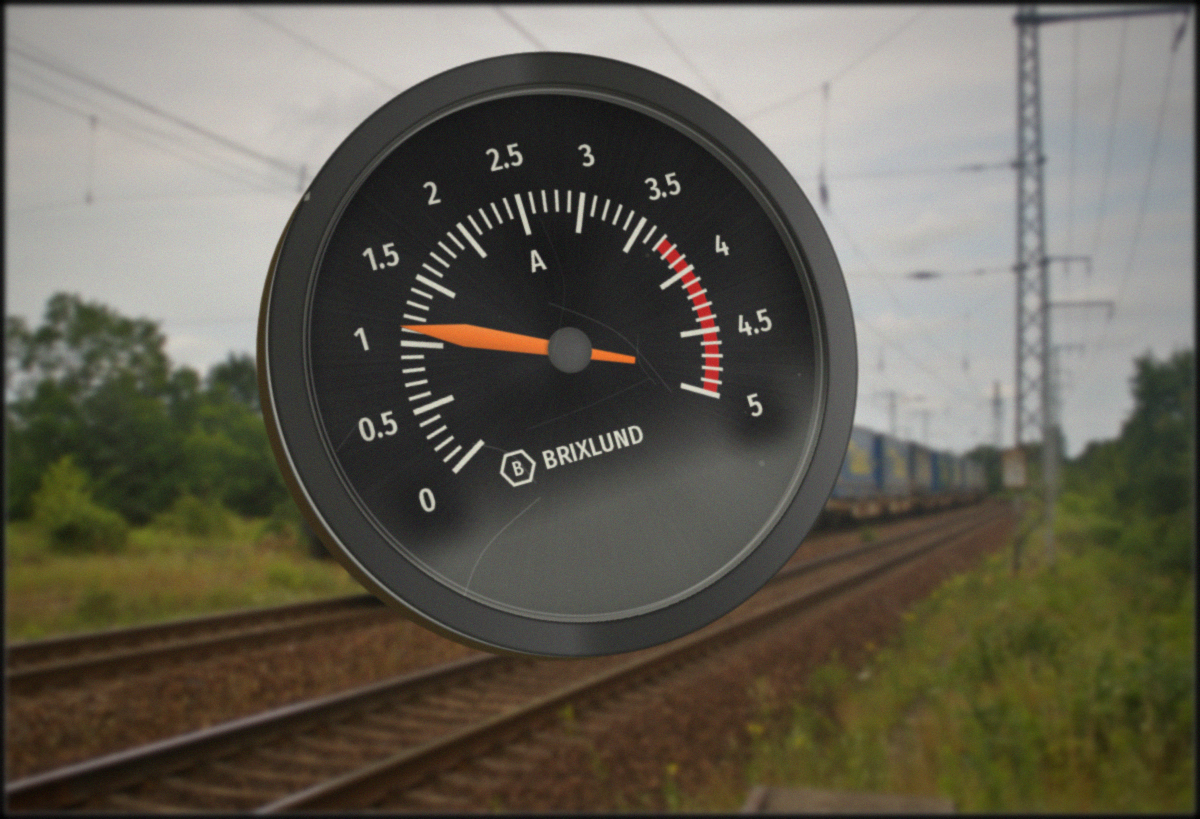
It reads 1.1 A
